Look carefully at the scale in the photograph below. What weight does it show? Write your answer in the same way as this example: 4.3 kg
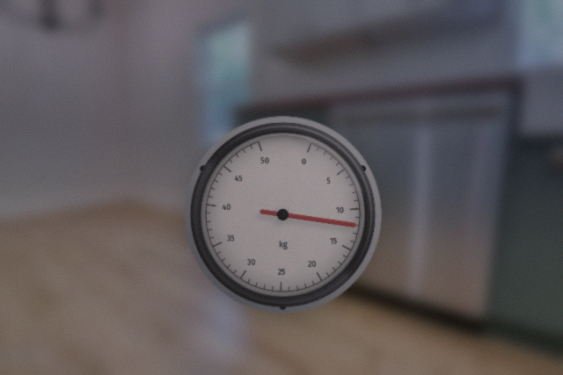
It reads 12 kg
